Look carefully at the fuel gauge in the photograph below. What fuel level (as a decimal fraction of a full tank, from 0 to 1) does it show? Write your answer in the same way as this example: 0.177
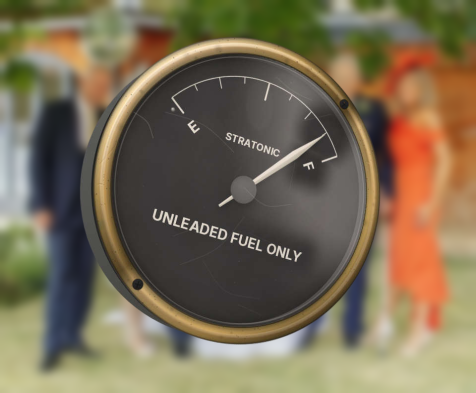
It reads 0.875
